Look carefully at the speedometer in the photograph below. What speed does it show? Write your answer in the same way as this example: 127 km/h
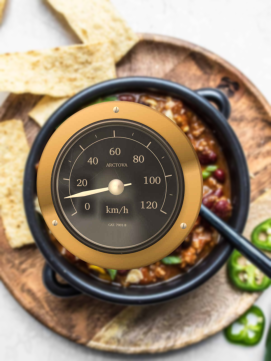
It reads 10 km/h
